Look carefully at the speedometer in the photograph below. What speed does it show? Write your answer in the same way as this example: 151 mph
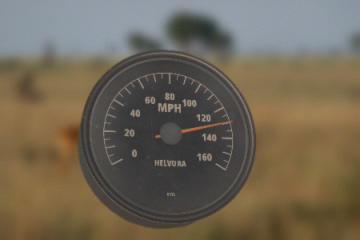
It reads 130 mph
